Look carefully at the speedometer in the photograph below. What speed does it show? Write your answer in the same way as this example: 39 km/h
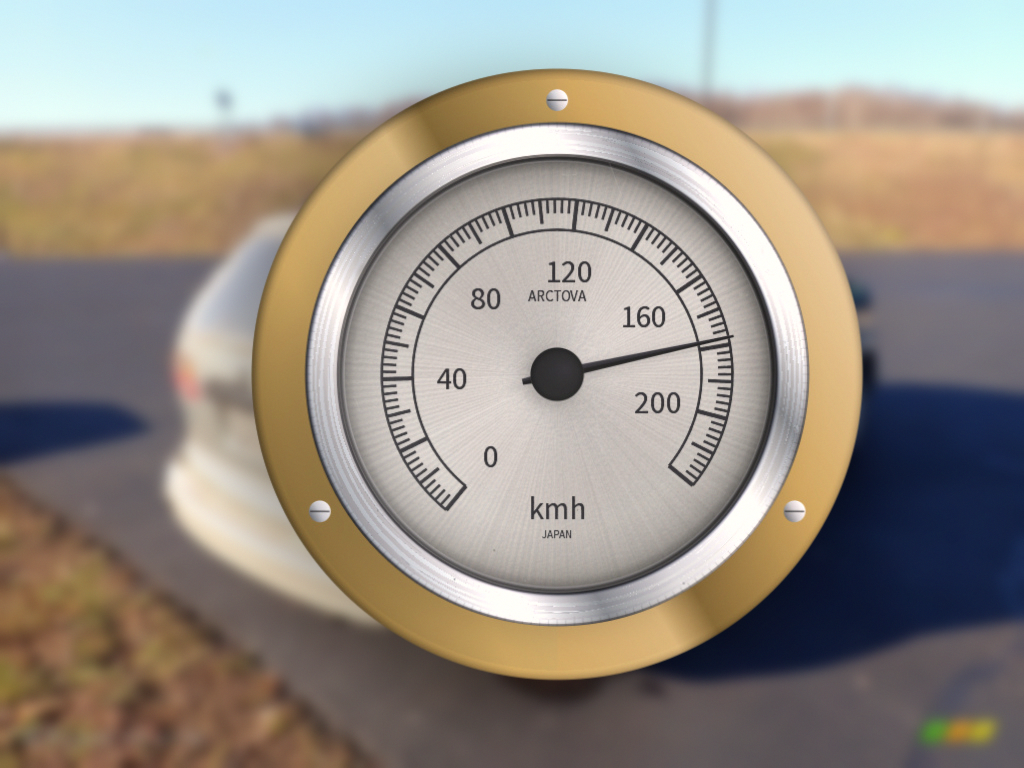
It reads 178 km/h
